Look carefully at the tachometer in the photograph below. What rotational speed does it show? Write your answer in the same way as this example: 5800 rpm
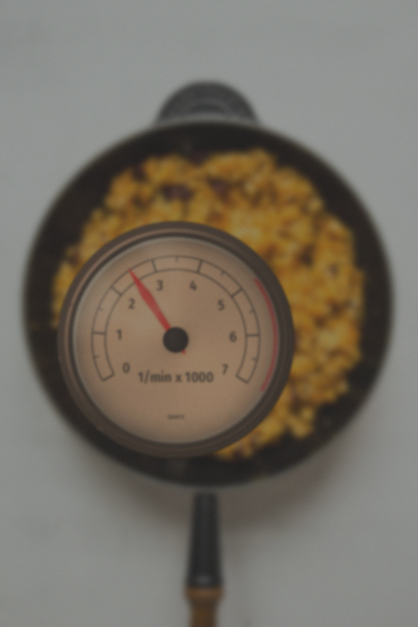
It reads 2500 rpm
